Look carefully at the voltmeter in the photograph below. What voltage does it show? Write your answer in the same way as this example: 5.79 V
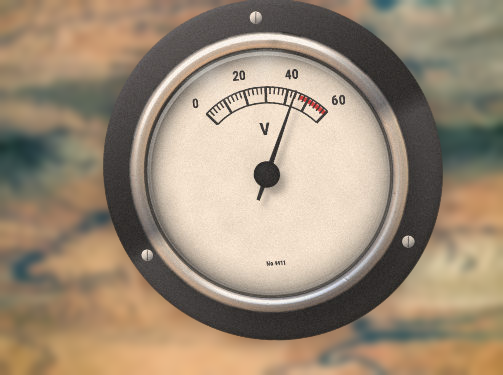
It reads 44 V
